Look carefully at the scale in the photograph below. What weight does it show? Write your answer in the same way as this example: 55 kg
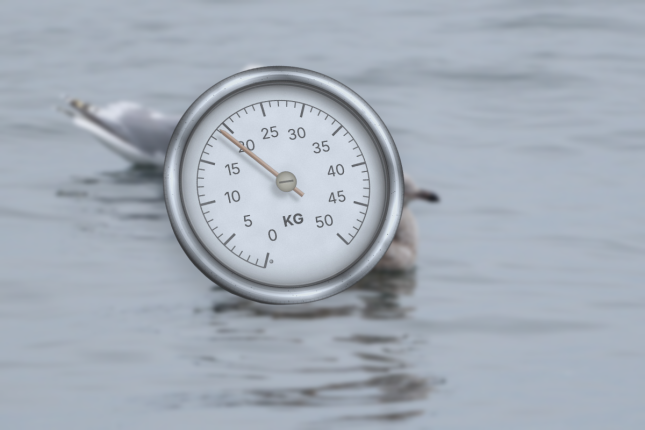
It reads 19 kg
